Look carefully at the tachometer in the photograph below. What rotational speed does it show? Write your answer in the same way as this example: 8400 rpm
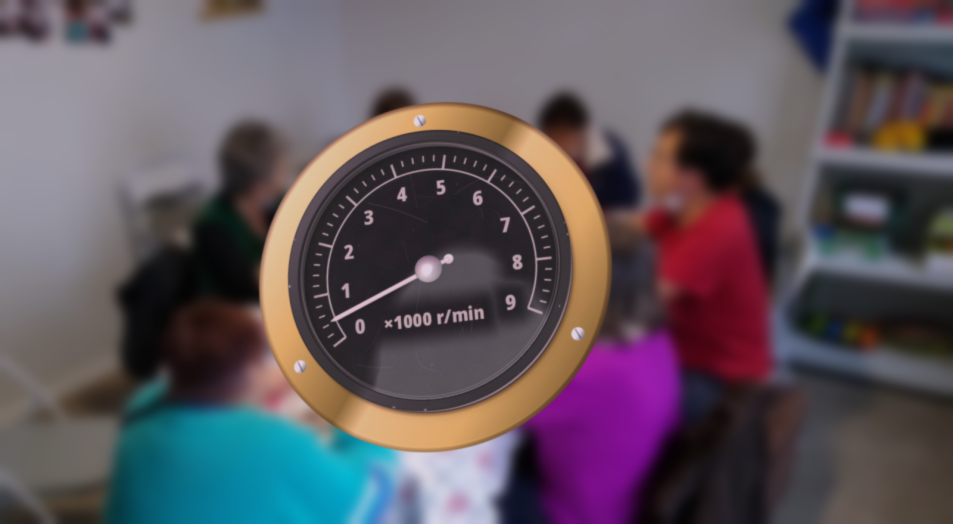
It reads 400 rpm
